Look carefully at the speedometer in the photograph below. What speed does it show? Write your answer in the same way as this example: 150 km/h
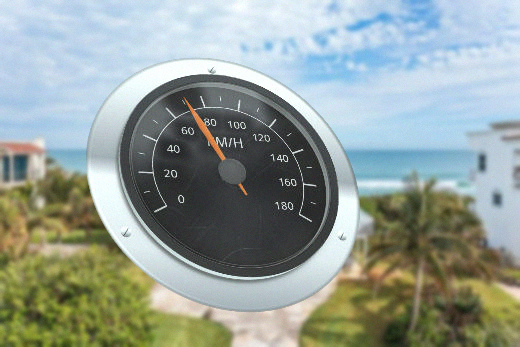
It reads 70 km/h
